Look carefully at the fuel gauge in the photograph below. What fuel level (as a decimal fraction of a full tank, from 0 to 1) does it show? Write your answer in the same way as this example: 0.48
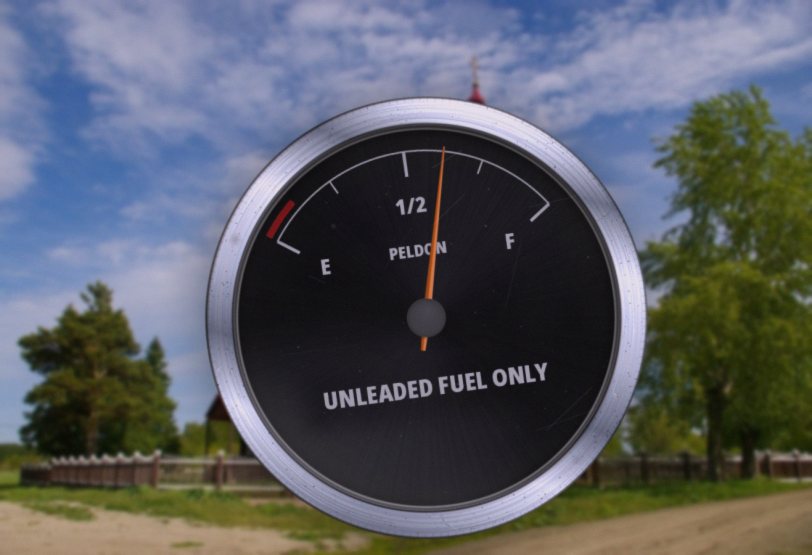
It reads 0.625
